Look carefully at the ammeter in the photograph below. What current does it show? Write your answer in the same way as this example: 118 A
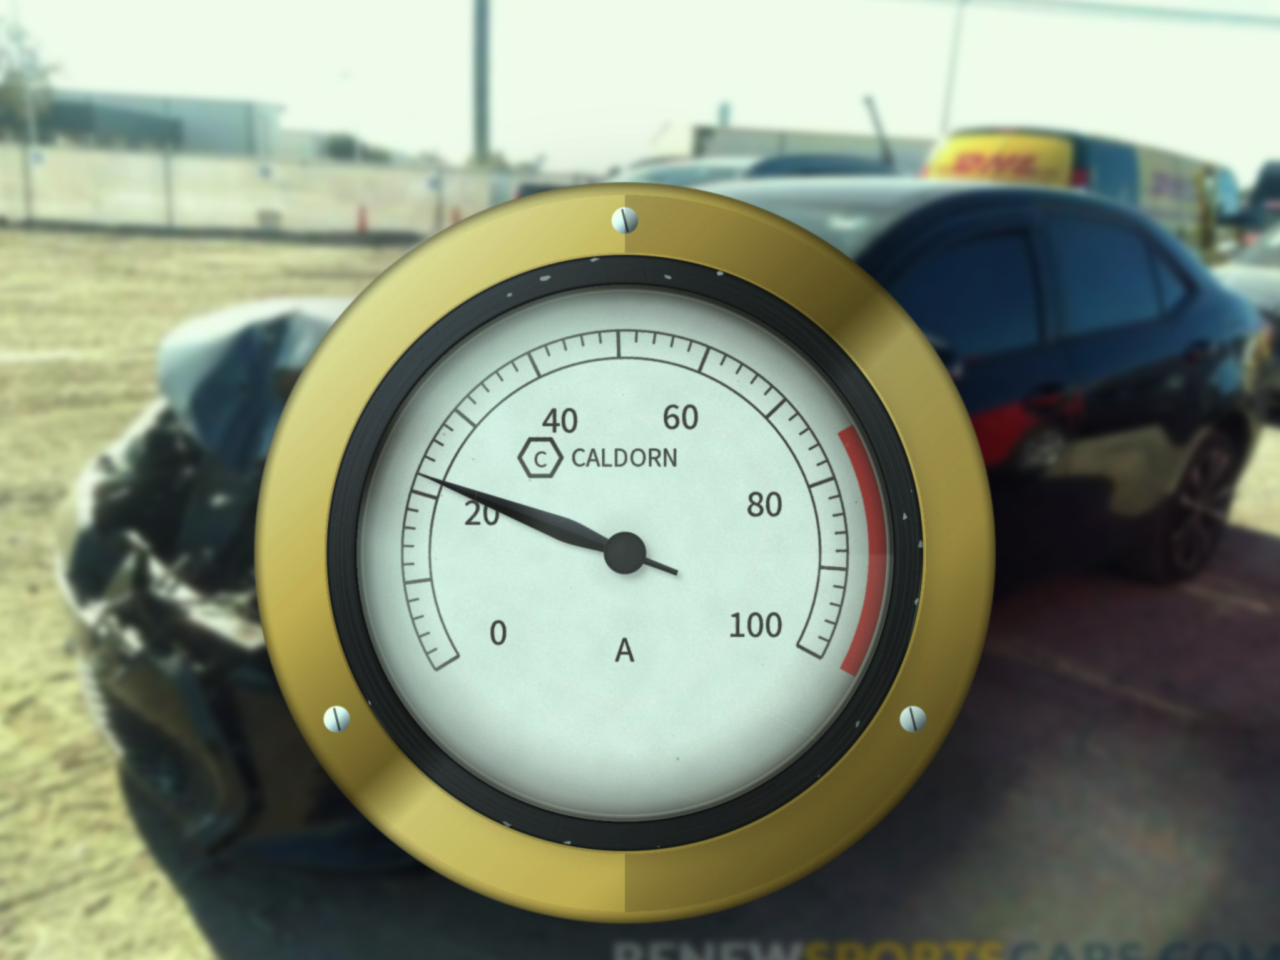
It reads 22 A
